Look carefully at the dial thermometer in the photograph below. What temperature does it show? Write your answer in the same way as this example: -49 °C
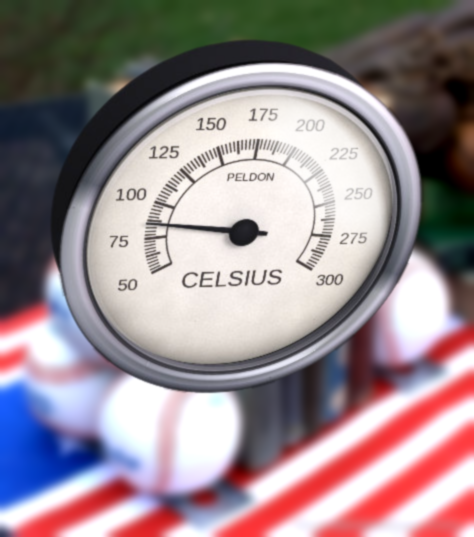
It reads 87.5 °C
